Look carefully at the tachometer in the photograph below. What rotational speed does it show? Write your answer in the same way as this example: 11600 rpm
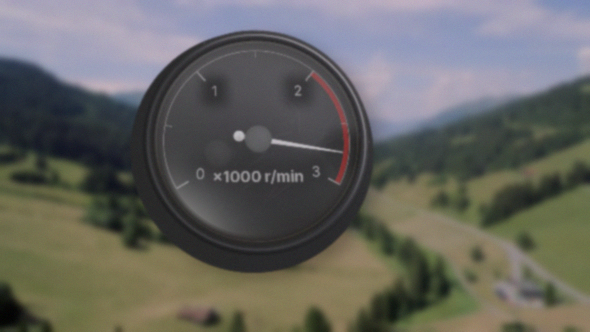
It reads 2750 rpm
